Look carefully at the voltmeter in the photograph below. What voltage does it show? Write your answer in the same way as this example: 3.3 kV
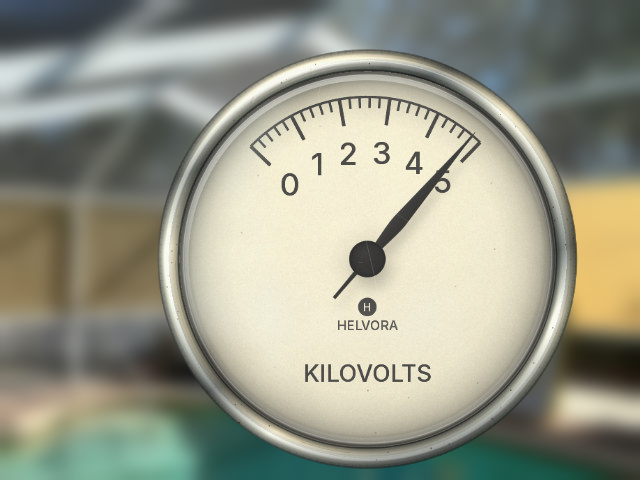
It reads 4.8 kV
